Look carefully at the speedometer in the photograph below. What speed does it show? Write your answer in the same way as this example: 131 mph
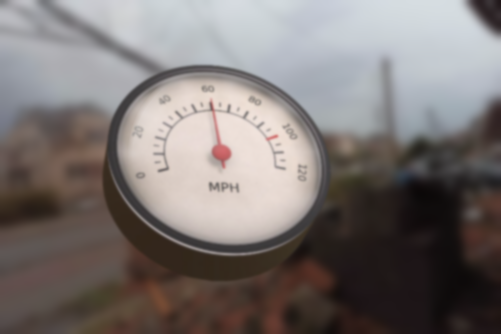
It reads 60 mph
